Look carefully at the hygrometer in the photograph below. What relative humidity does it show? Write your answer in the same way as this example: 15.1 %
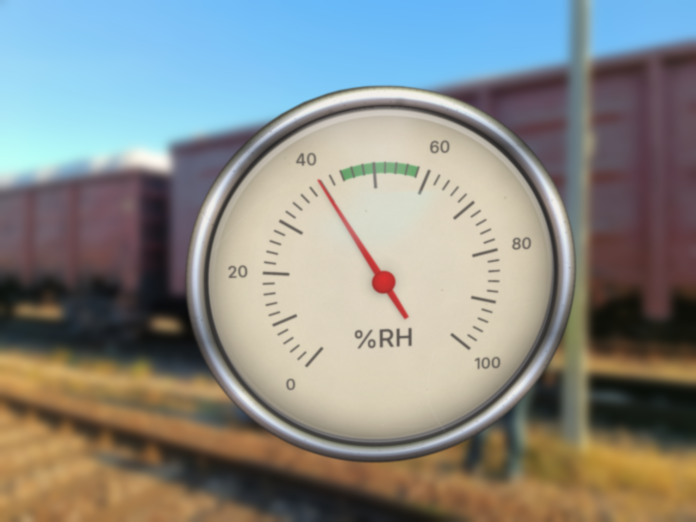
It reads 40 %
